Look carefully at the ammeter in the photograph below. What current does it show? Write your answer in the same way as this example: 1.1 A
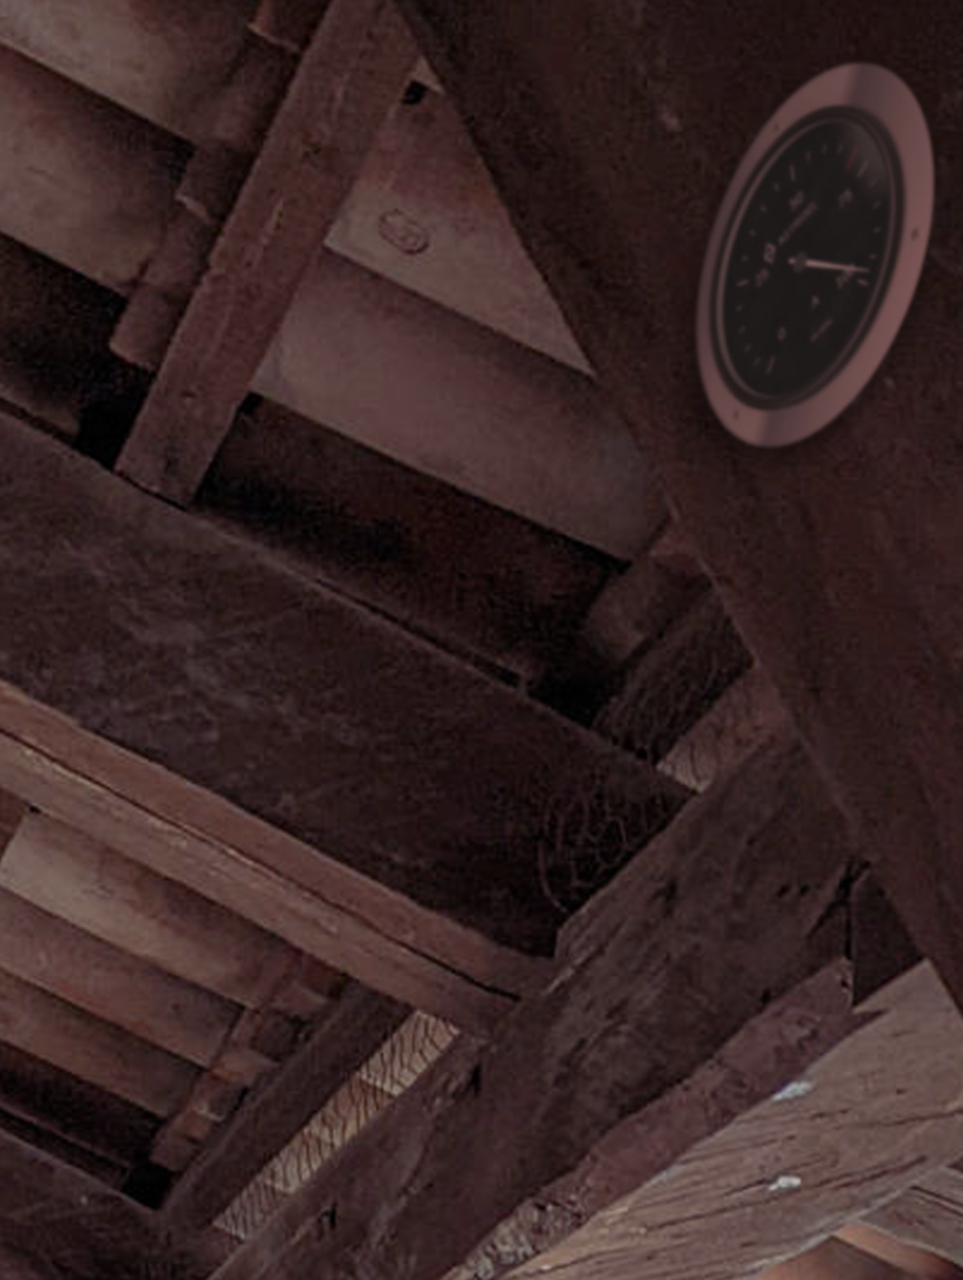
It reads 97.5 A
